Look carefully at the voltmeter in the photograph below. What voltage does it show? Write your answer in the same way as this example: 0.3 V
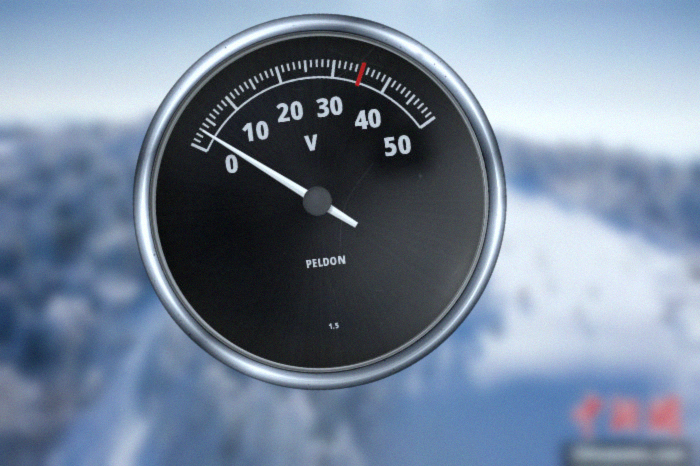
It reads 3 V
